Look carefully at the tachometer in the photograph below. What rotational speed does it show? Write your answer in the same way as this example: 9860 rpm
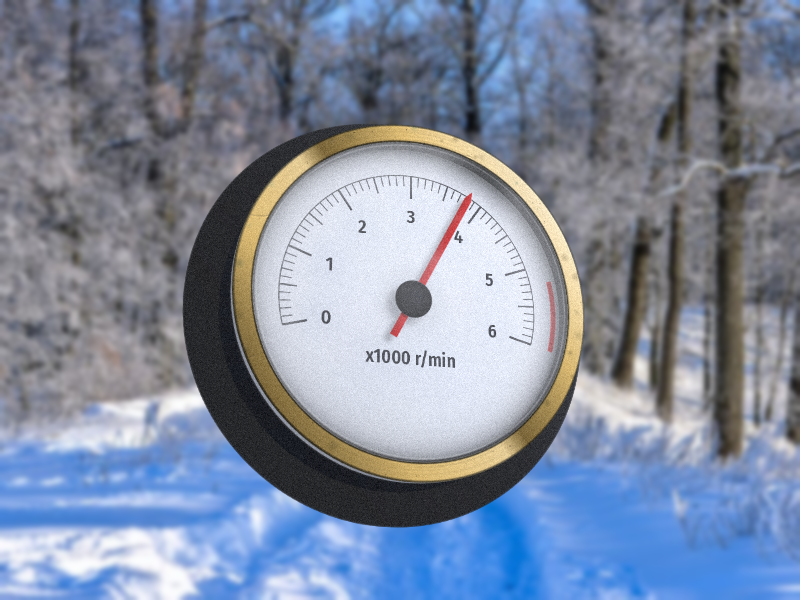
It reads 3800 rpm
